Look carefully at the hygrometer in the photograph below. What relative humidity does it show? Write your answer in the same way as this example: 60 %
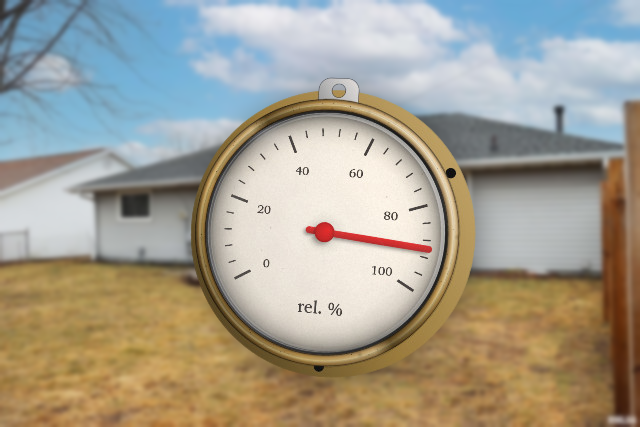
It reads 90 %
